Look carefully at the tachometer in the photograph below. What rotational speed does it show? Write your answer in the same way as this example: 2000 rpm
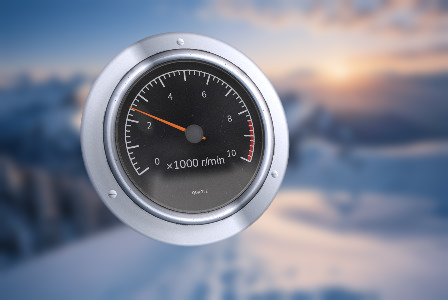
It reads 2400 rpm
